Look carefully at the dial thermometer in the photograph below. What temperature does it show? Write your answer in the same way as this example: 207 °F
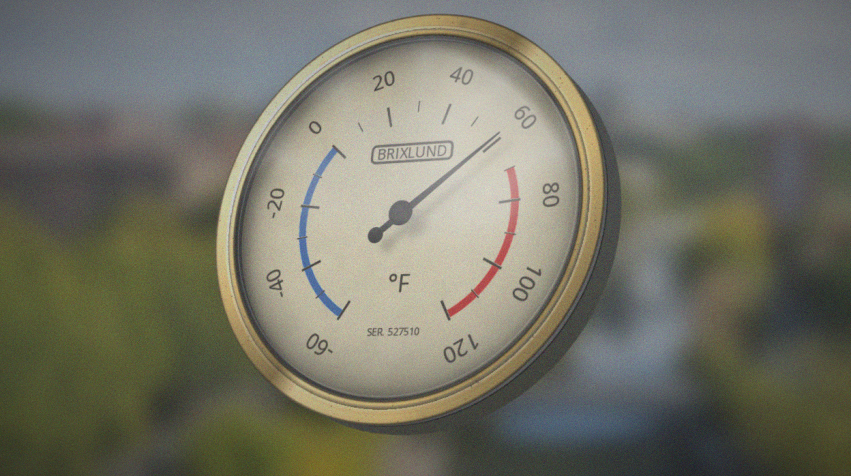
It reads 60 °F
